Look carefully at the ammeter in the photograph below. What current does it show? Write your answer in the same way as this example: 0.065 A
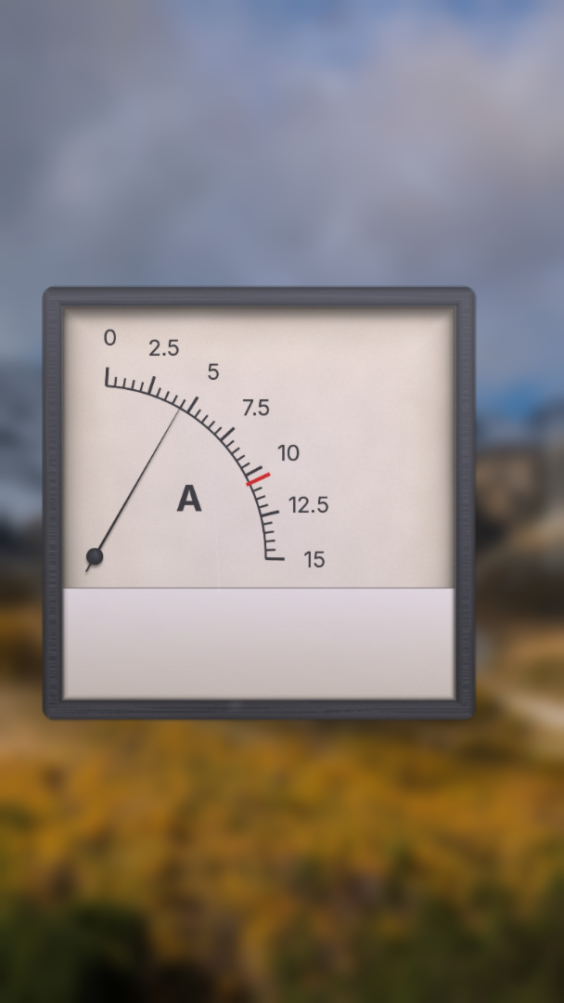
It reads 4.5 A
